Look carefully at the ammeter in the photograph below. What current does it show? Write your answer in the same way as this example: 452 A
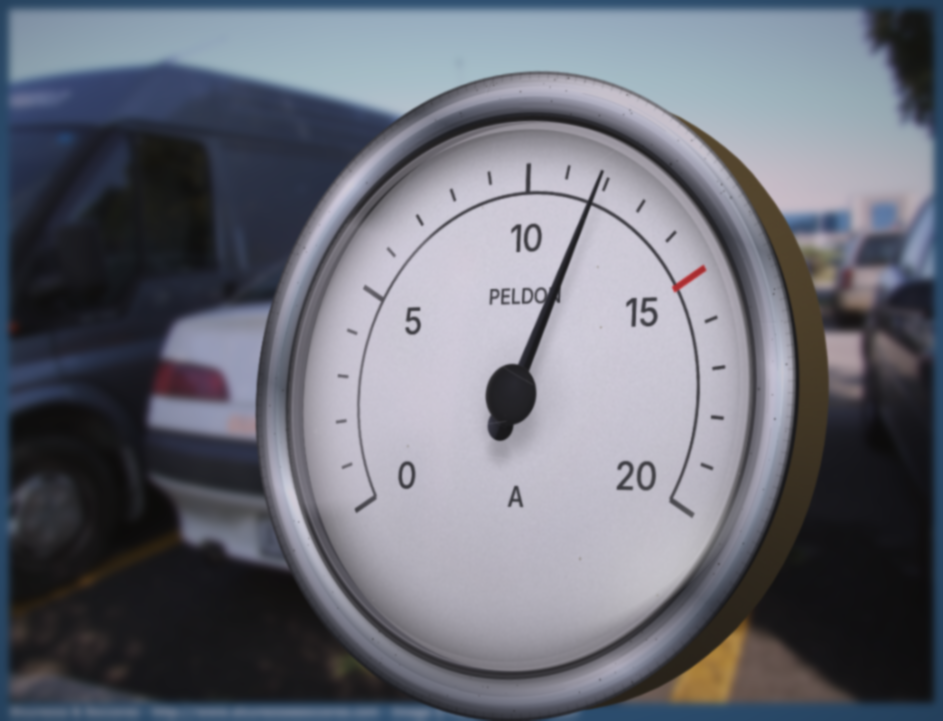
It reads 12 A
